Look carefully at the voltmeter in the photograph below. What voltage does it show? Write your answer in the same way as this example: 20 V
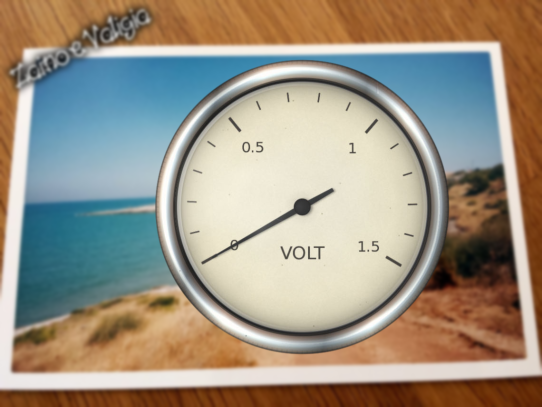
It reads 0 V
